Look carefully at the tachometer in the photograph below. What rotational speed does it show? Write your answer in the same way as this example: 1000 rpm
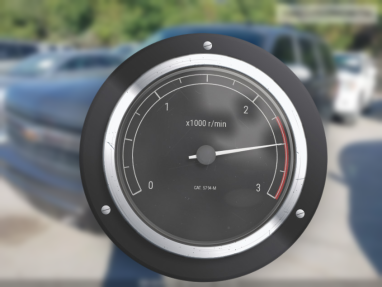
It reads 2500 rpm
